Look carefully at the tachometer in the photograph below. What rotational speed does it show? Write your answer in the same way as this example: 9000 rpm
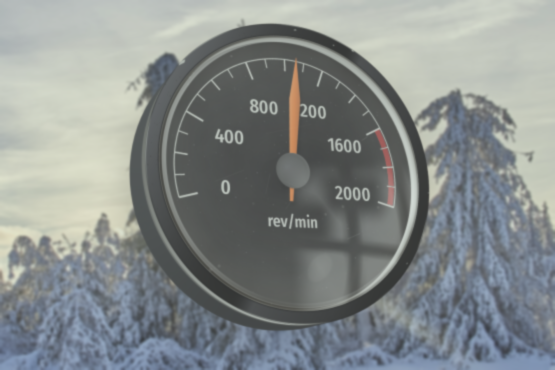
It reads 1050 rpm
